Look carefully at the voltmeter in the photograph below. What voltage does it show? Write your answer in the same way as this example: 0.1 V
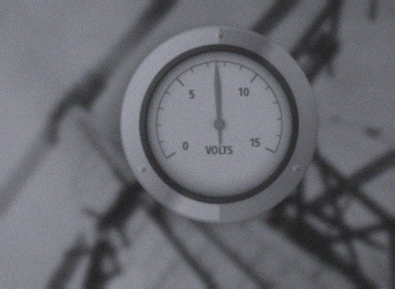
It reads 7.5 V
